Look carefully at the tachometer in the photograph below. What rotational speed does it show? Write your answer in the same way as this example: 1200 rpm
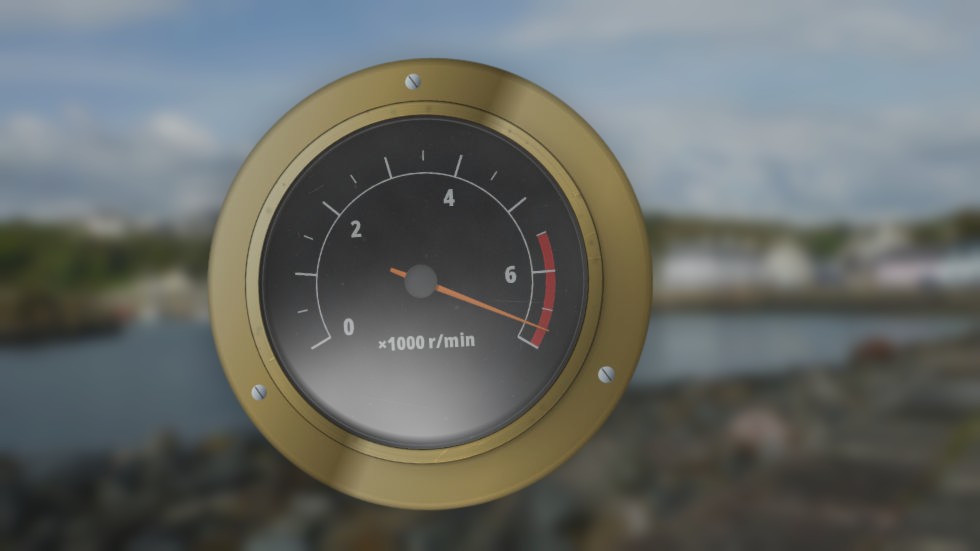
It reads 6750 rpm
